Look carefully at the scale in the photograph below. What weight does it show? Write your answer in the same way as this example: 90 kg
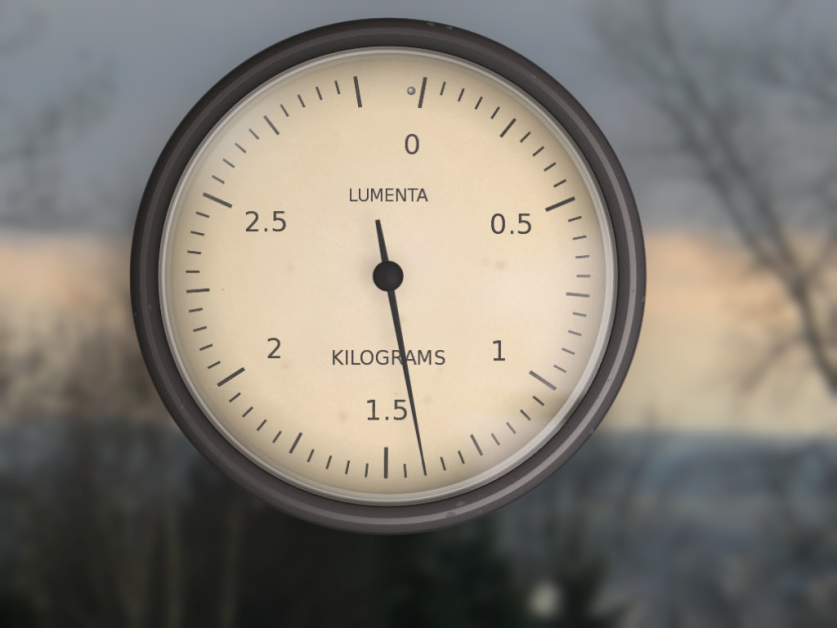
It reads 1.4 kg
